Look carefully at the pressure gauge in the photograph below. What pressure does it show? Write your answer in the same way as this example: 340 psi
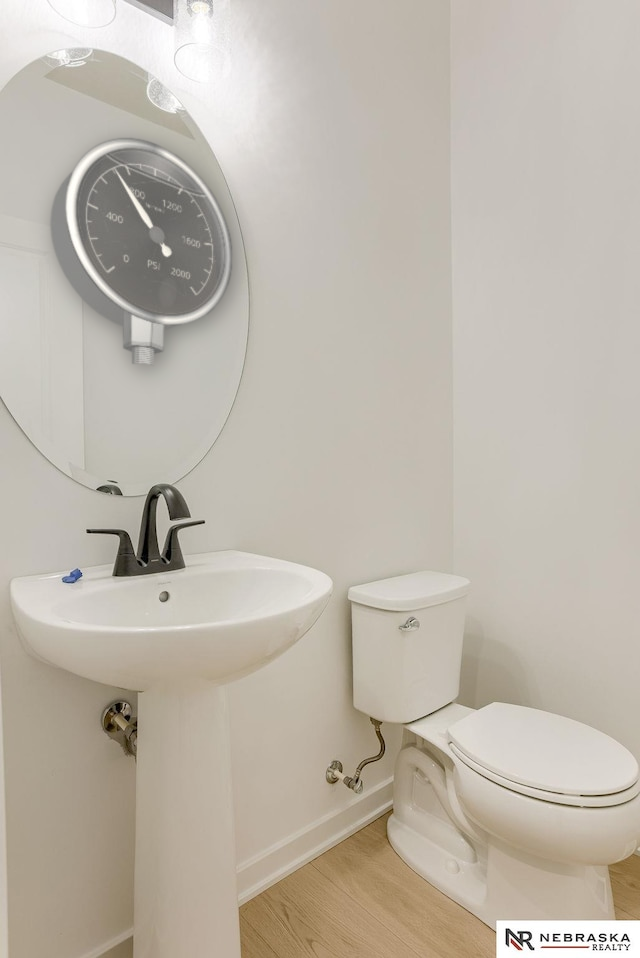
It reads 700 psi
